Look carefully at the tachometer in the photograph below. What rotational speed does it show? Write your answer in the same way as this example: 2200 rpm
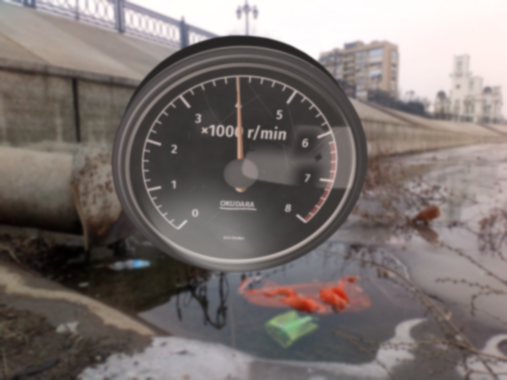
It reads 4000 rpm
